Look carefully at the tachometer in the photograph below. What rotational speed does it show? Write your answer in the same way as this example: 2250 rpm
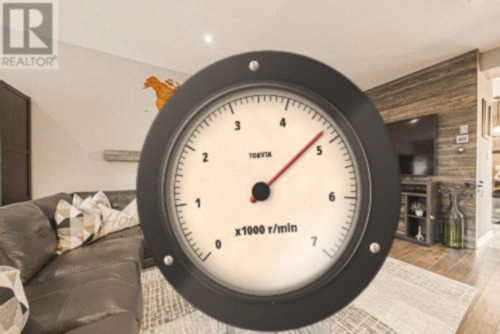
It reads 4800 rpm
